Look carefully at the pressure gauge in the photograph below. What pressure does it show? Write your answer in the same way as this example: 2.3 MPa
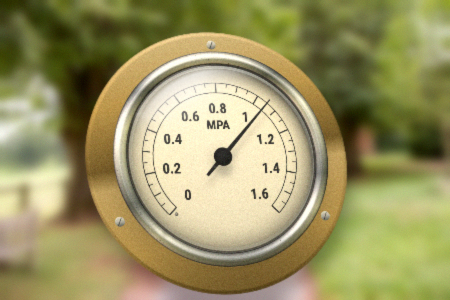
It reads 1.05 MPa
